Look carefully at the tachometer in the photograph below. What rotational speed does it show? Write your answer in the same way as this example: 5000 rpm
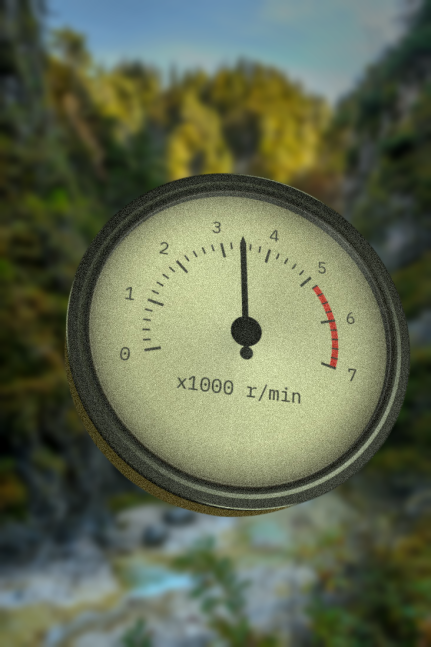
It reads 3400 rpm
